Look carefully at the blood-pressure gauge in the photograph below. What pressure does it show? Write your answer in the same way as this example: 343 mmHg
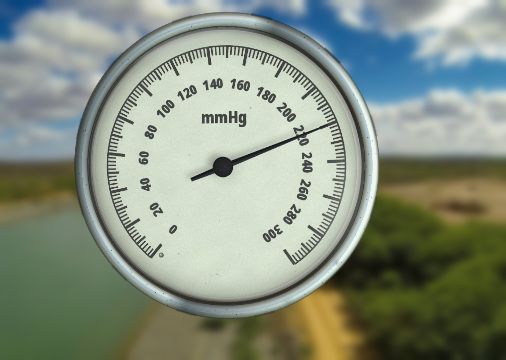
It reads 220 mmHg
